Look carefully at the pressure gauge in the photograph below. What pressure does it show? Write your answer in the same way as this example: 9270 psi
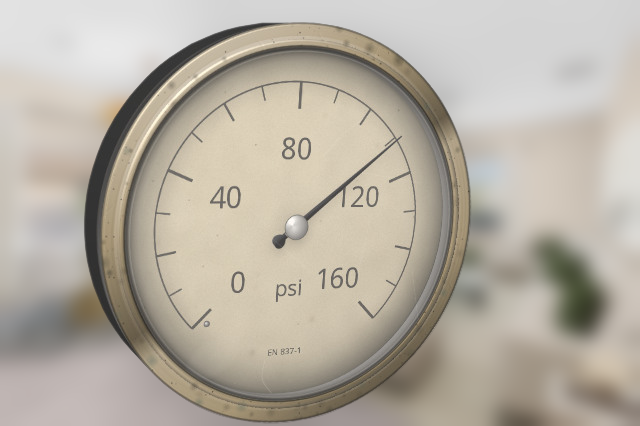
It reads 110 psi
